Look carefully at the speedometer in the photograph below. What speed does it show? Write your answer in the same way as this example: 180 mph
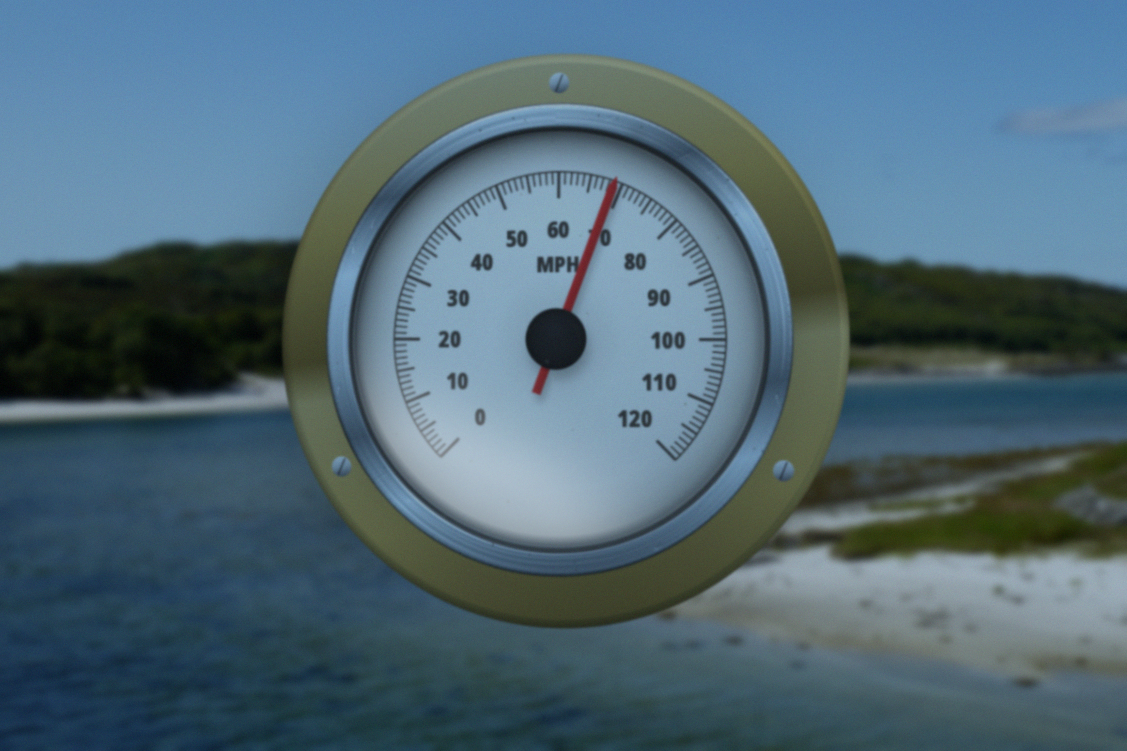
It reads 69 mph
